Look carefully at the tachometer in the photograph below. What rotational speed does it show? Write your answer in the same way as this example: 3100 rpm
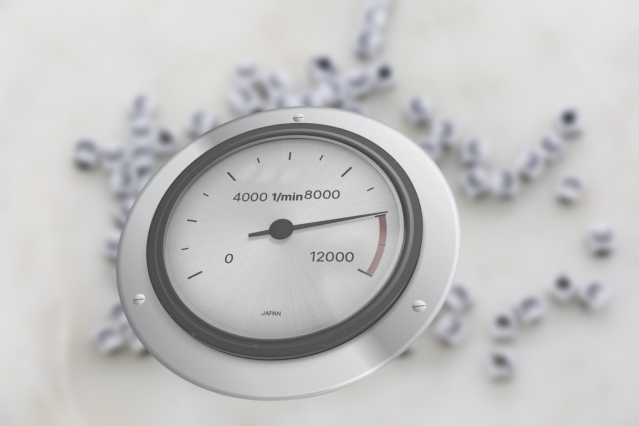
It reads 10000 rpm
